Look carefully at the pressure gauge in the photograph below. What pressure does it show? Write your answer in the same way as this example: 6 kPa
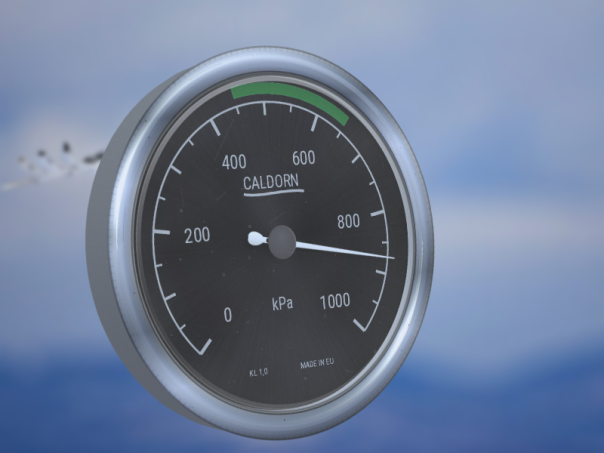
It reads 875 kPa
